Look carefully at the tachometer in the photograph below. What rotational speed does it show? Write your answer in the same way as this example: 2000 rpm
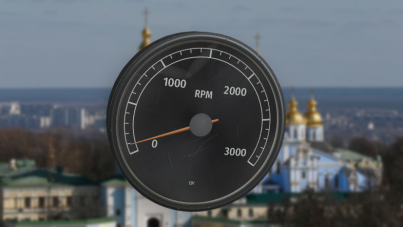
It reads 100 rpm
